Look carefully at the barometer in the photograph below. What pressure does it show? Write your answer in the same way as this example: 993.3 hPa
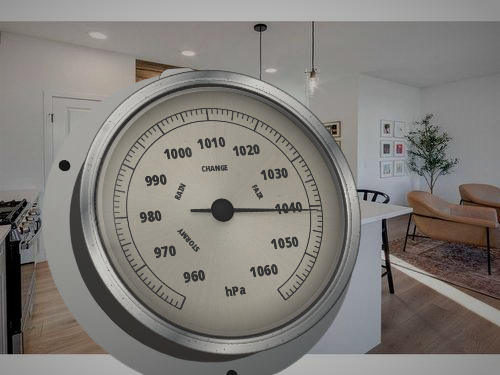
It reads 1041 hPa
